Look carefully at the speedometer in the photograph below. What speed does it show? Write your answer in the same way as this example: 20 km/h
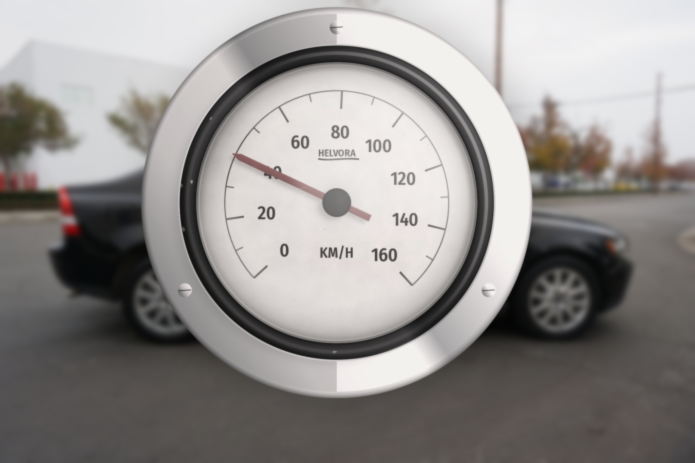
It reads 40 km/h
